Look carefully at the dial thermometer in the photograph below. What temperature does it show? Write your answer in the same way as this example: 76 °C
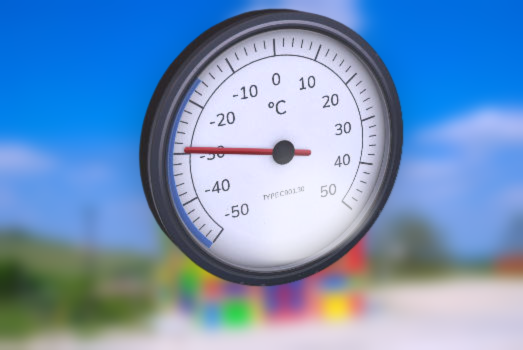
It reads -29 °C
